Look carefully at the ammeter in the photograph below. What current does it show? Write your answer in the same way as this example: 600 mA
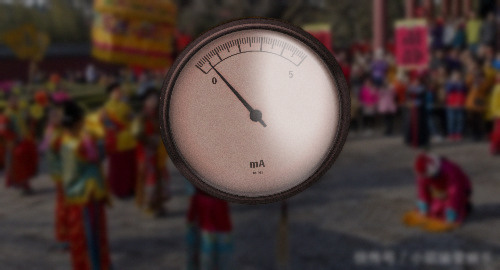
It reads 0.5 mA
